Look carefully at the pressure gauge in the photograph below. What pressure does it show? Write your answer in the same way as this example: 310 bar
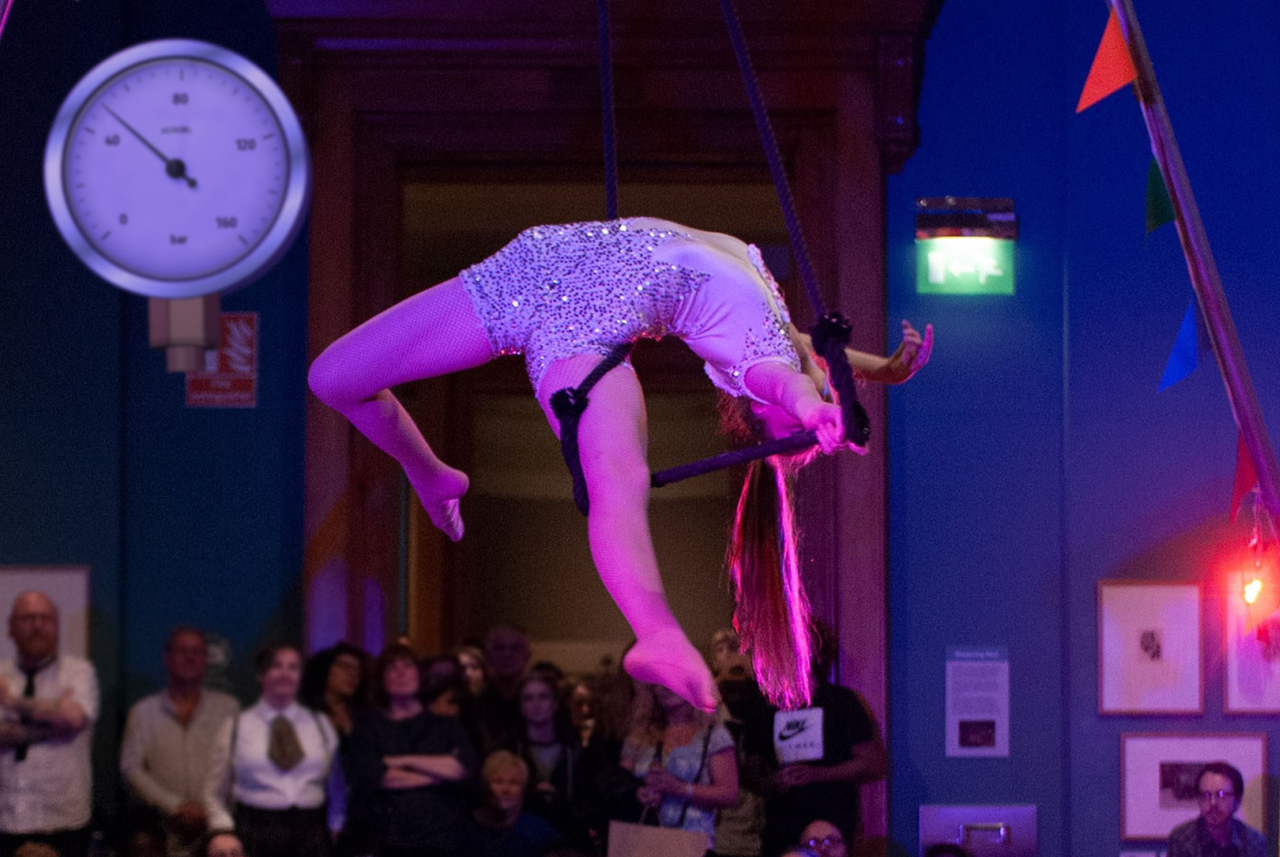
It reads 50 bar
